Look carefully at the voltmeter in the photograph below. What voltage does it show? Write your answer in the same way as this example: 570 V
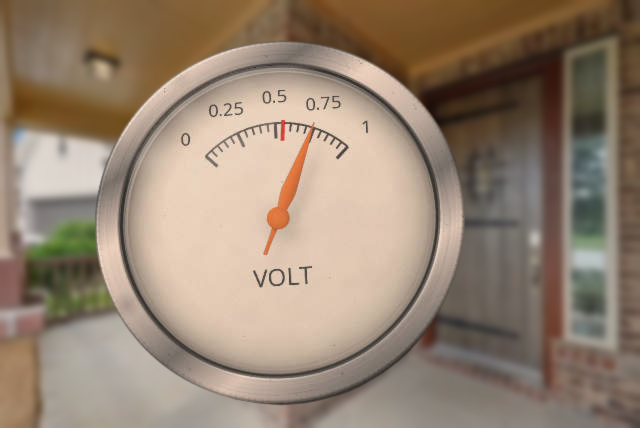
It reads 0.75 V
